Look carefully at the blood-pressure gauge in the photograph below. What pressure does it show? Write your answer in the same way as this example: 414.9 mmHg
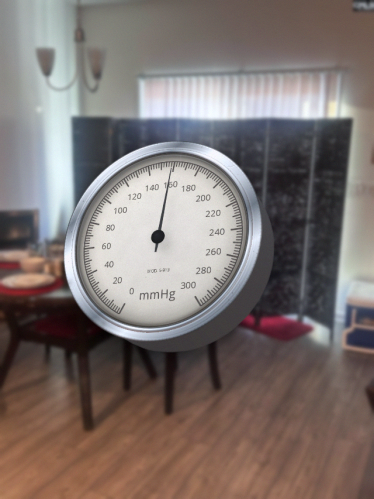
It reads 160 mmHg
